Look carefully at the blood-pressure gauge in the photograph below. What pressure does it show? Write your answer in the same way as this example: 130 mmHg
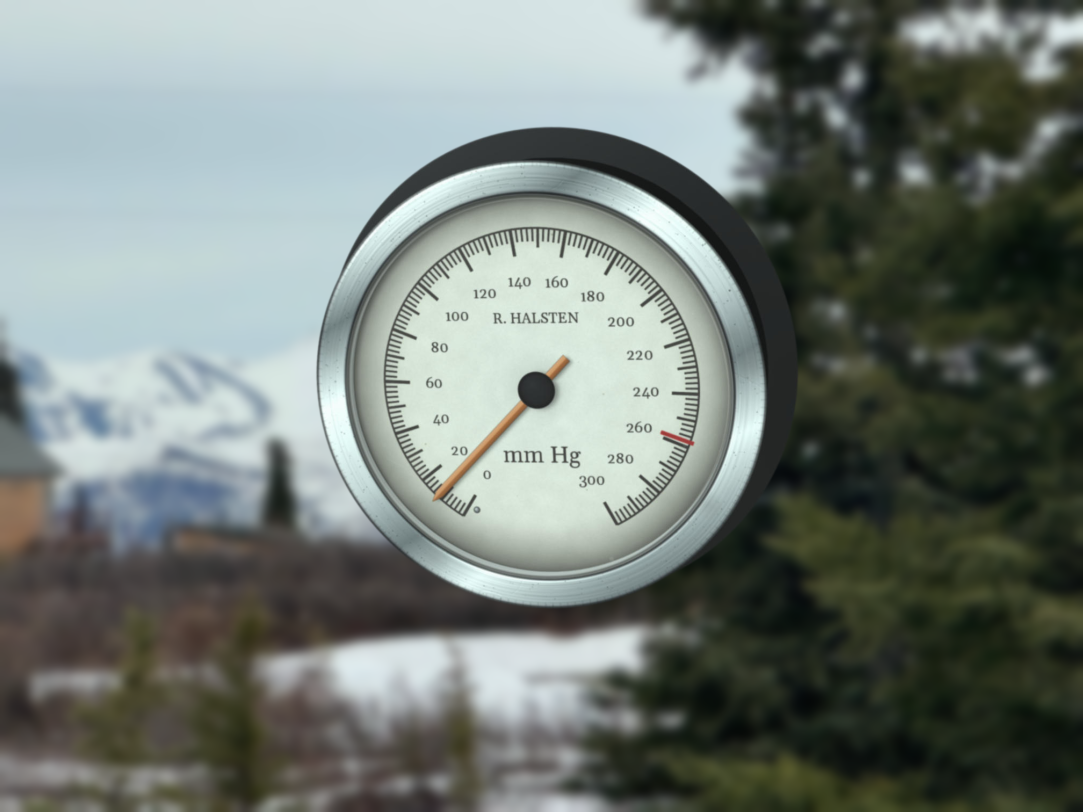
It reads 12 mmHg
